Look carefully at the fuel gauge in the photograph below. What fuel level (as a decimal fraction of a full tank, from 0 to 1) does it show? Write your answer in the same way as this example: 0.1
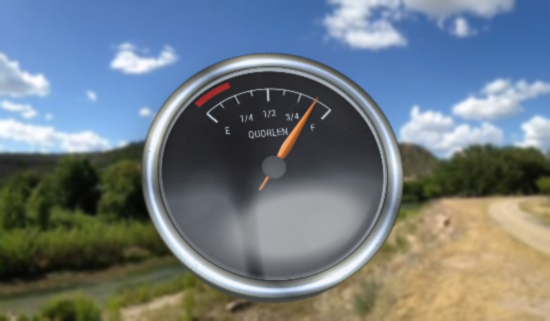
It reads 0.875
